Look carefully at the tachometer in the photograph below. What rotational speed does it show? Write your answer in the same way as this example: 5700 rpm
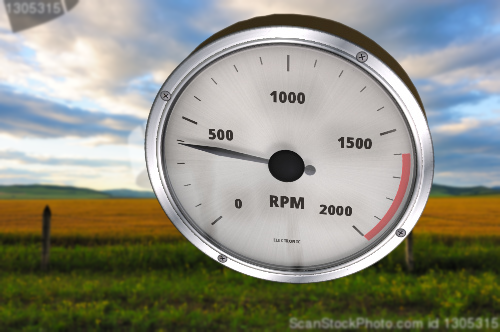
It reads 400 rpm
